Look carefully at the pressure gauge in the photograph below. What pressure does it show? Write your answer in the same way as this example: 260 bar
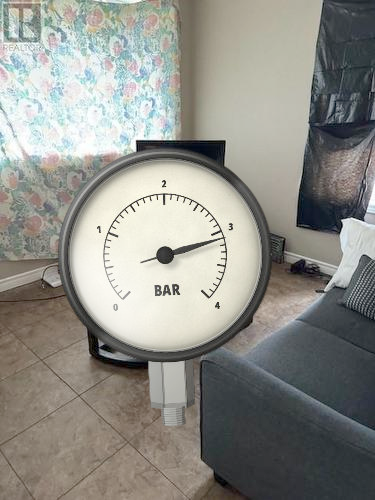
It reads 3.1 bar
